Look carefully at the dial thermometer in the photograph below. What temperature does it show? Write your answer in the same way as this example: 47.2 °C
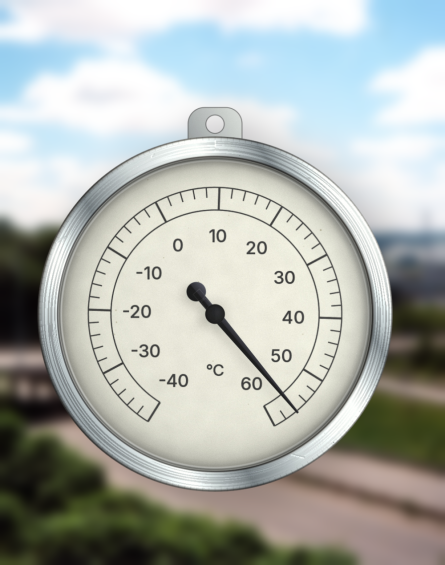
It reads 56 °C
